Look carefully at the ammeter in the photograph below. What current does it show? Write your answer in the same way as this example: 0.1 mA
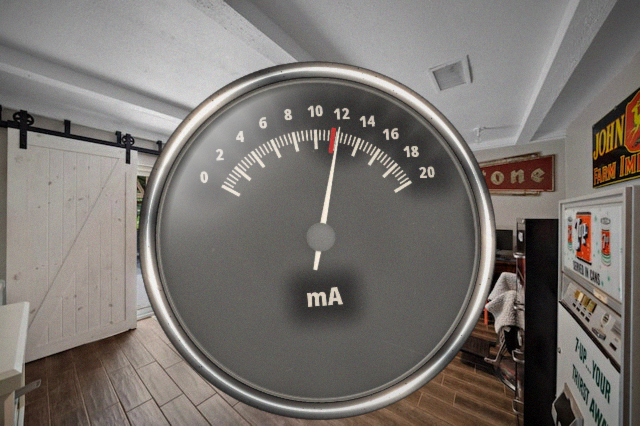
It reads 12 mA
